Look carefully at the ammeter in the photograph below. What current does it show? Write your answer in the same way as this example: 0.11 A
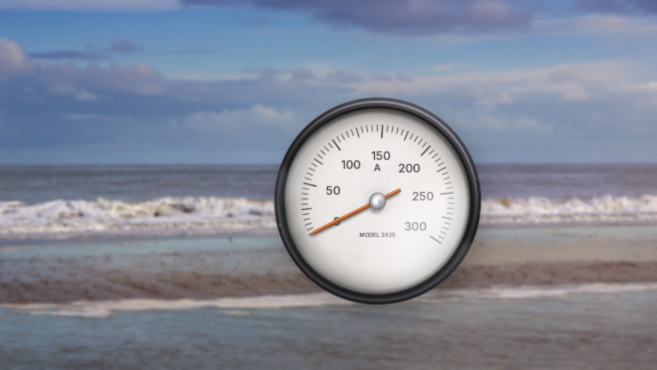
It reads 0 A
